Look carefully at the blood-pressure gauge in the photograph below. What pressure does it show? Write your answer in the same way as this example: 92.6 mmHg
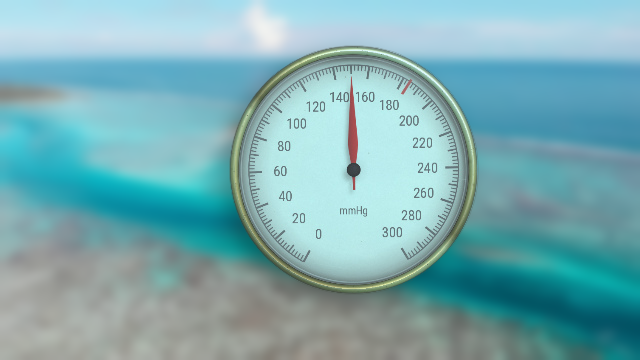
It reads 150 mmHg
